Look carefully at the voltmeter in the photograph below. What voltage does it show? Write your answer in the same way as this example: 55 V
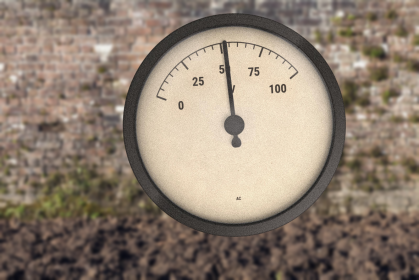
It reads 52.5 V
